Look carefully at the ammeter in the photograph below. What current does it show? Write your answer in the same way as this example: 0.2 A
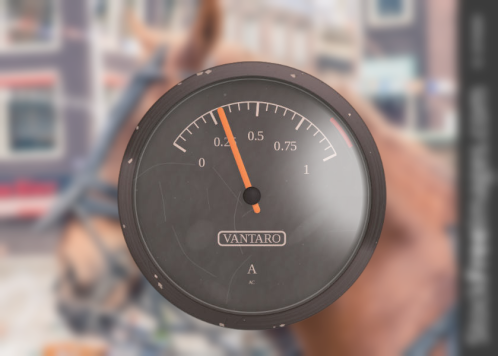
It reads 0.3 A
